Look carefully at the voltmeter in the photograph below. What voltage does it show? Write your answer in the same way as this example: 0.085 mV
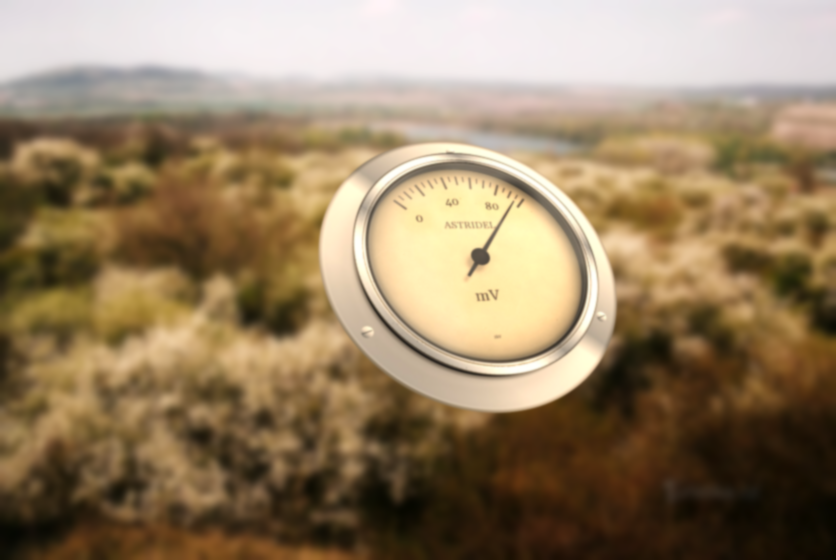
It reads 95 mV
